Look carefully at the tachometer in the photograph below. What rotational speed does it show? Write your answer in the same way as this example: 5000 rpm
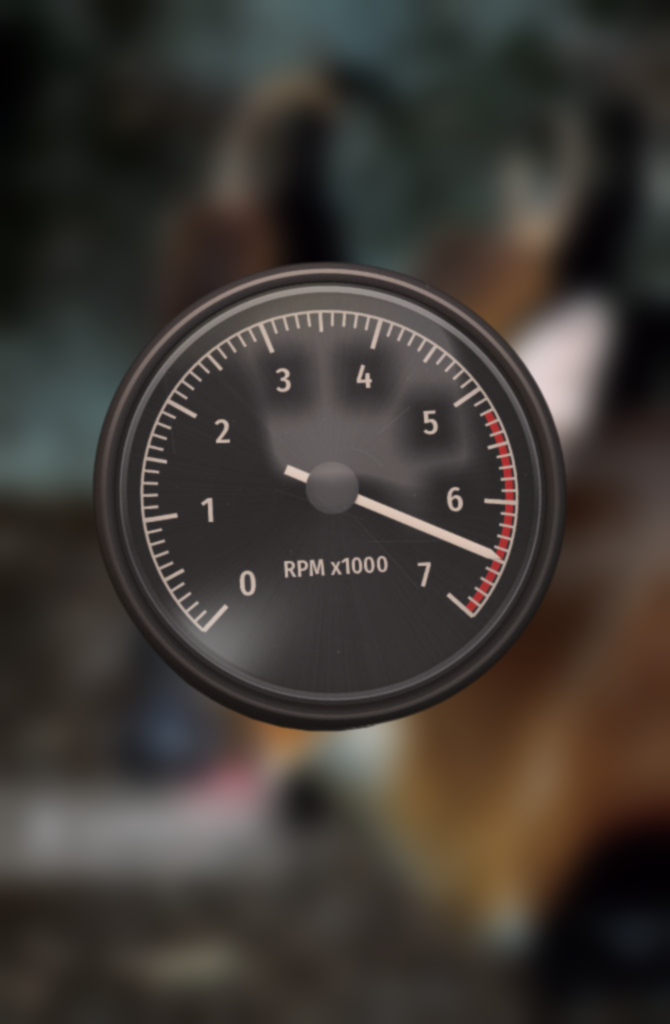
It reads 6500 rpm
